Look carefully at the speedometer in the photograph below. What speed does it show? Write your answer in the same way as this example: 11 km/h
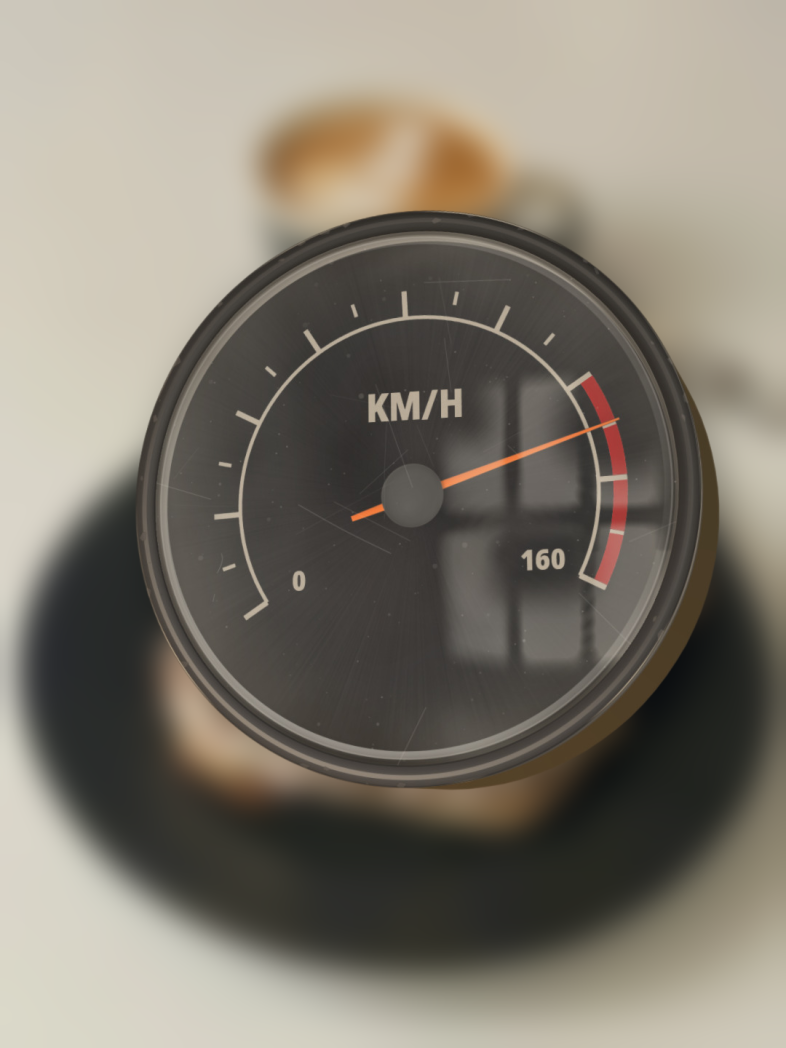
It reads 130 km/h
